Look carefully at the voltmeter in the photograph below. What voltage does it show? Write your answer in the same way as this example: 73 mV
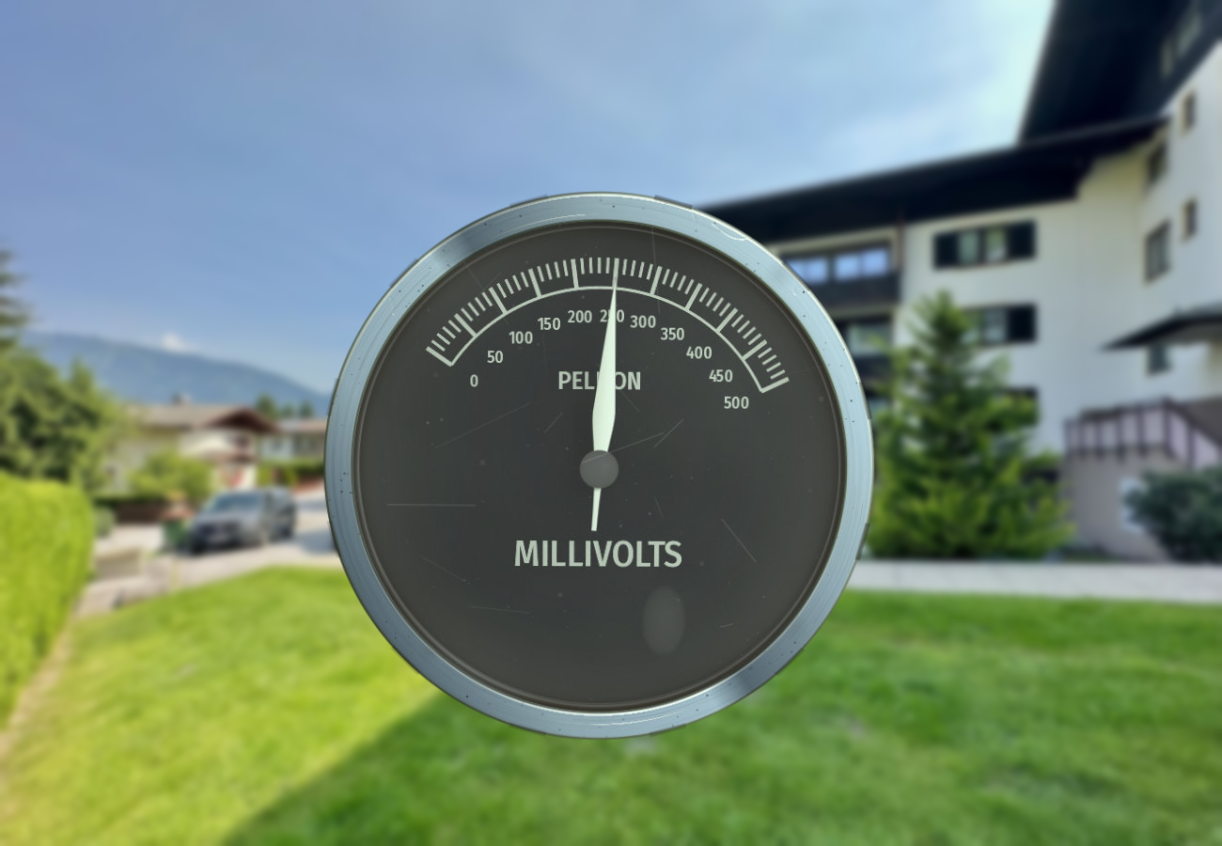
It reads 250 mV
